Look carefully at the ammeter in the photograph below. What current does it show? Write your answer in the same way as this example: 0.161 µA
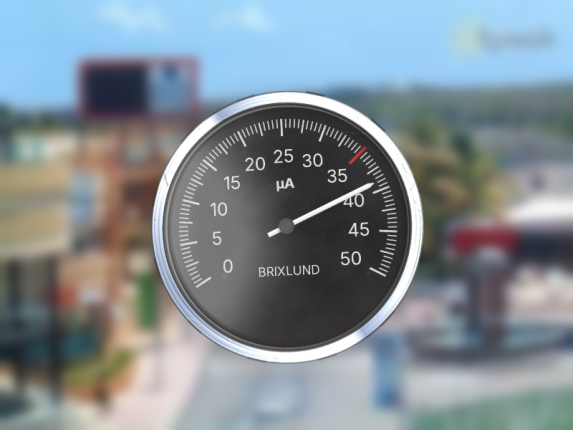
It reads 39 µA
